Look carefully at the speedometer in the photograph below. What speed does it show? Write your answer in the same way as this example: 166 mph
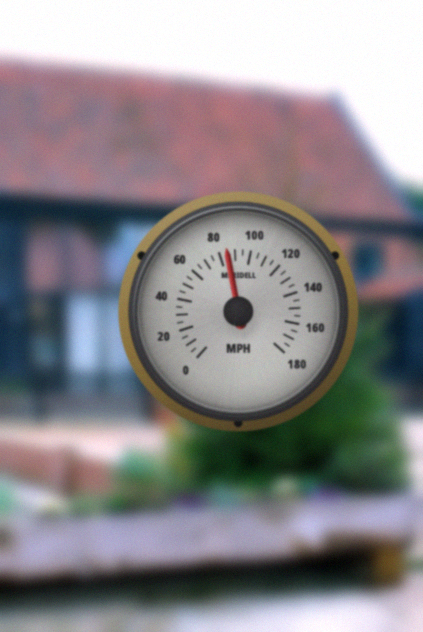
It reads 85 mph
